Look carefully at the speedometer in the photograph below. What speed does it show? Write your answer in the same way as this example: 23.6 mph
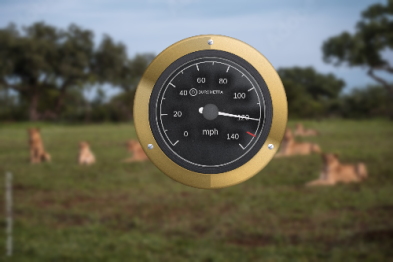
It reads 120 mph
